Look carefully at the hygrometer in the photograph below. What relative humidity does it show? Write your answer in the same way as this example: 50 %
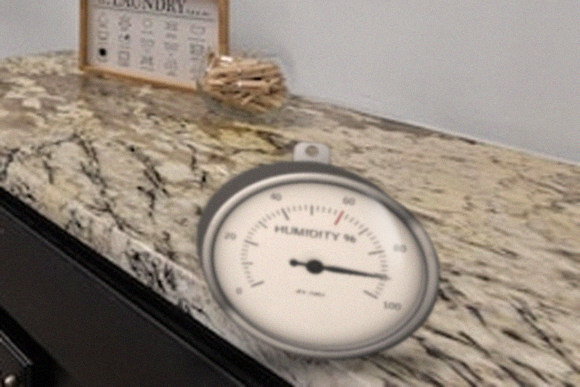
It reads 90 %
